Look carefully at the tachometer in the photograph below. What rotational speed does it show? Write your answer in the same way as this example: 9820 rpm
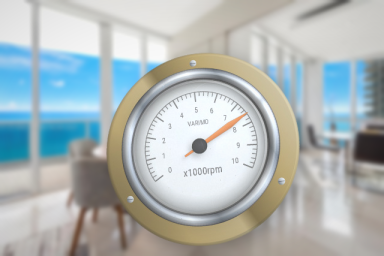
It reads 7600 rpm
